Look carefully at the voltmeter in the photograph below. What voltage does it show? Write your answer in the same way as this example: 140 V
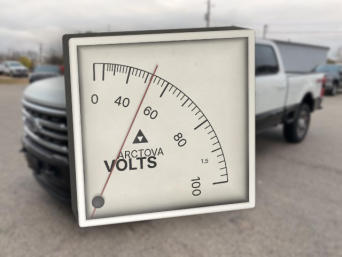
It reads 52 V
